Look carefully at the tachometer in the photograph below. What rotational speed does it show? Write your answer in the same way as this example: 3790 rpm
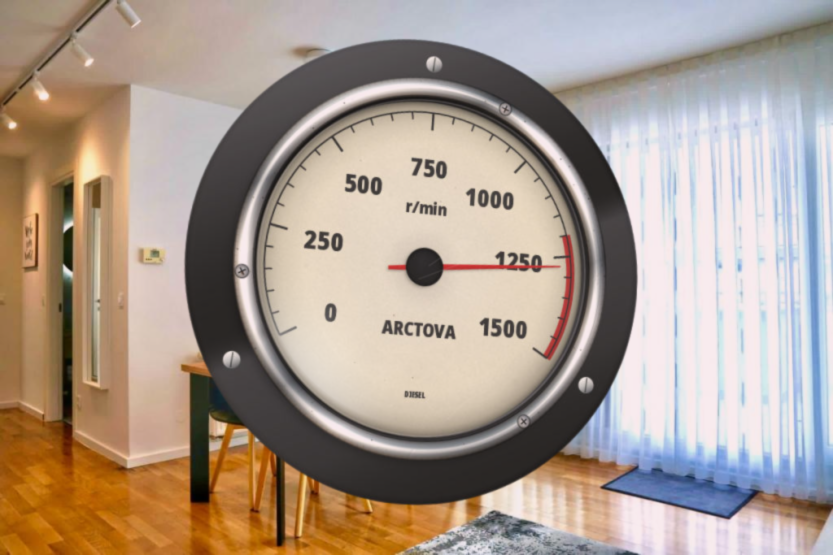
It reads 1275 rpm
